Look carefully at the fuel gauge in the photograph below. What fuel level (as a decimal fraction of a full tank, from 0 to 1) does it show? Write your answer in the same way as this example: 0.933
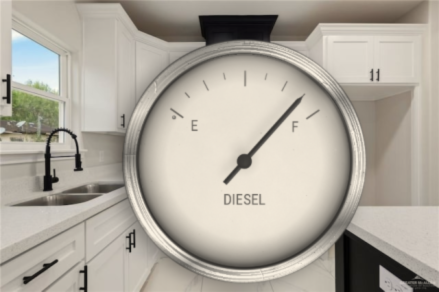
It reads 0.875
